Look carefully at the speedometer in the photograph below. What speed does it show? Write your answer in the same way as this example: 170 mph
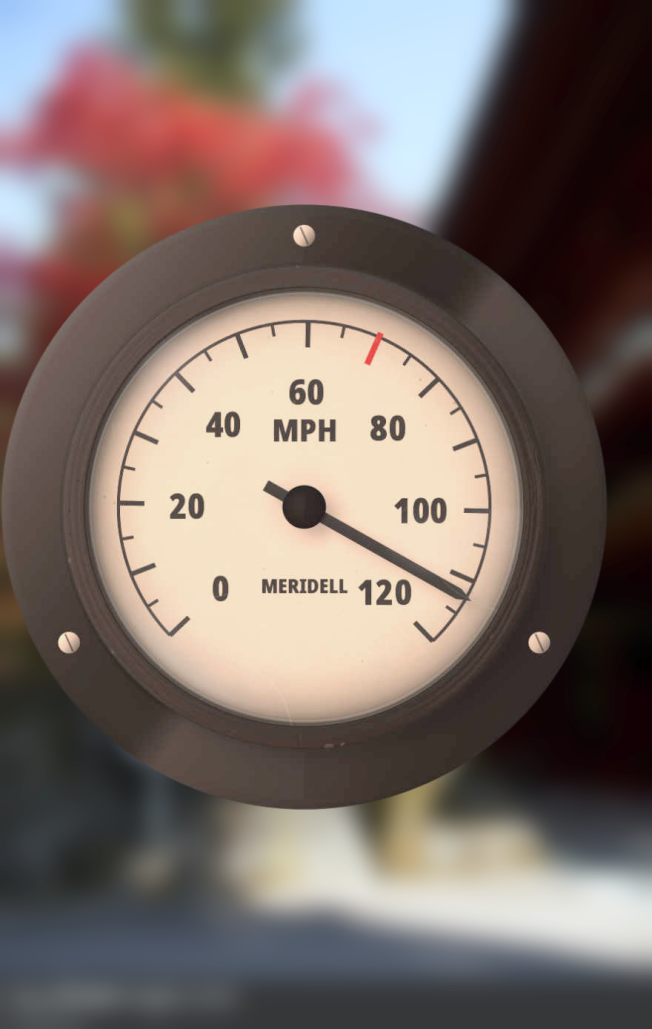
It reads 112.5 mph
